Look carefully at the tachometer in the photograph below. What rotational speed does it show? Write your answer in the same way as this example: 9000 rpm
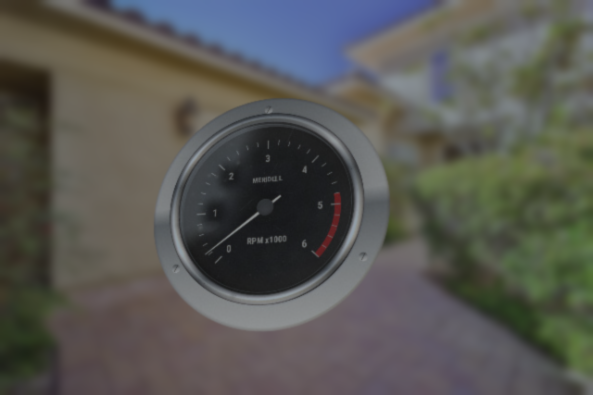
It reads 200 rpm
